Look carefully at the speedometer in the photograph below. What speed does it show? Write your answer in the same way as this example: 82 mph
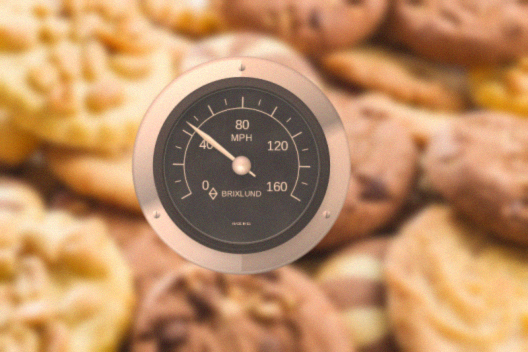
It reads 45 mph
